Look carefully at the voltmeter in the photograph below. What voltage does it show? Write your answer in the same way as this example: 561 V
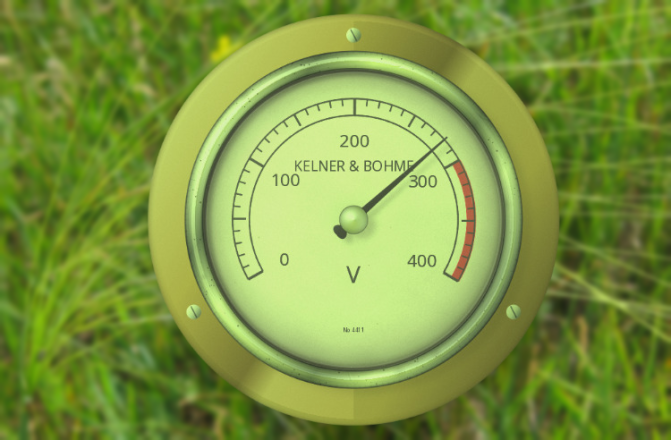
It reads 280 V
